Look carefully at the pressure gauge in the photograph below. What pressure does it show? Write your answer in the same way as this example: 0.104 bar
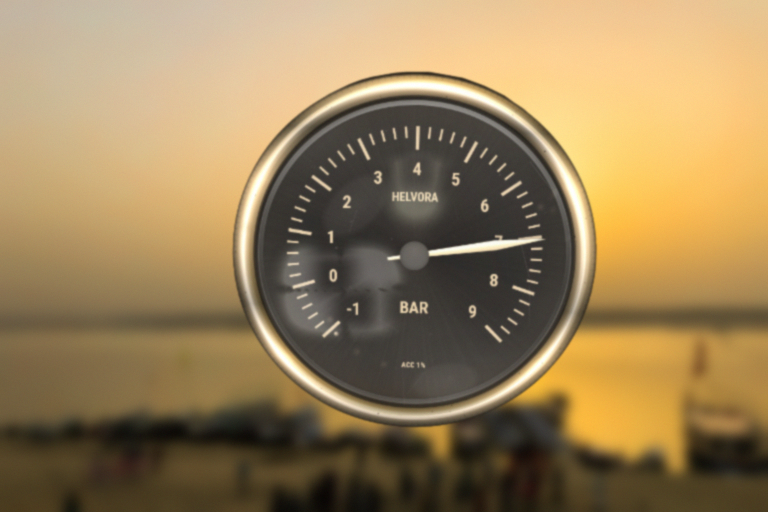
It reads 7 bar
